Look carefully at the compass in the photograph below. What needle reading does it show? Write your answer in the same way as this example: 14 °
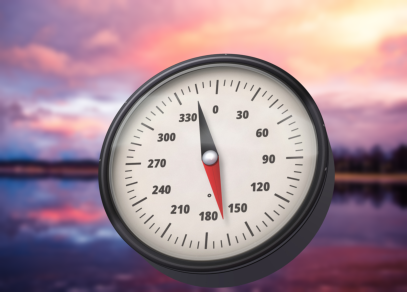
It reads 165 °
